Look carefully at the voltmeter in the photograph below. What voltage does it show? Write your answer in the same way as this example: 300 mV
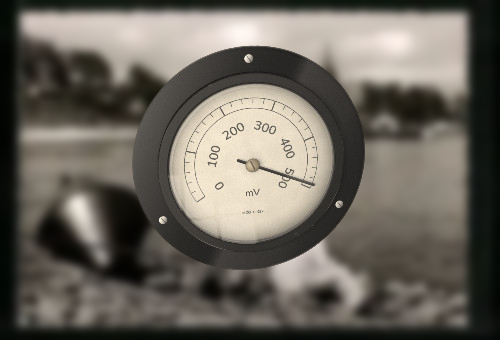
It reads 490 mV
